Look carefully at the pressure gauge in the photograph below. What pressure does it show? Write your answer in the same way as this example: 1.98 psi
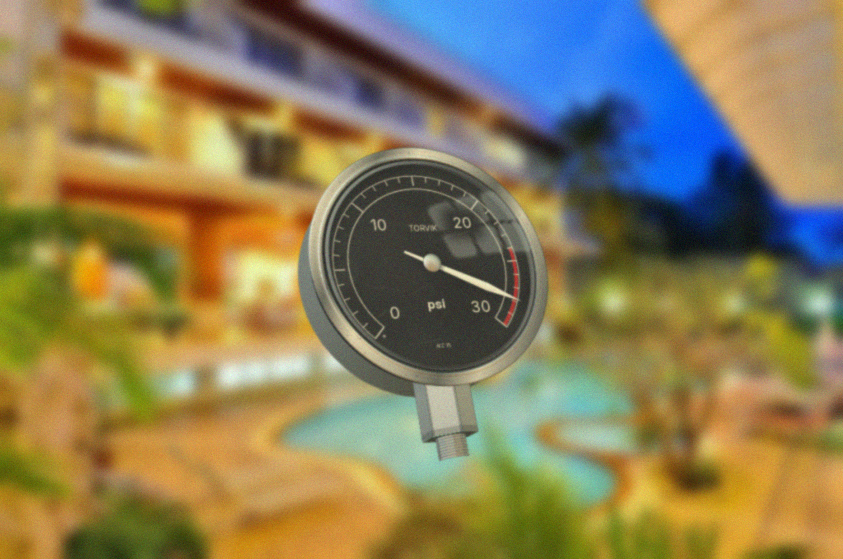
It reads 28 psi
